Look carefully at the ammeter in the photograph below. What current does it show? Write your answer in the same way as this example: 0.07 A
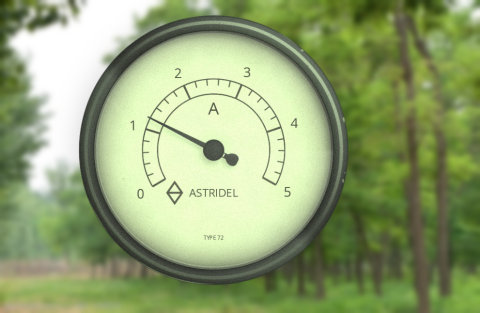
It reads 1.2 A
